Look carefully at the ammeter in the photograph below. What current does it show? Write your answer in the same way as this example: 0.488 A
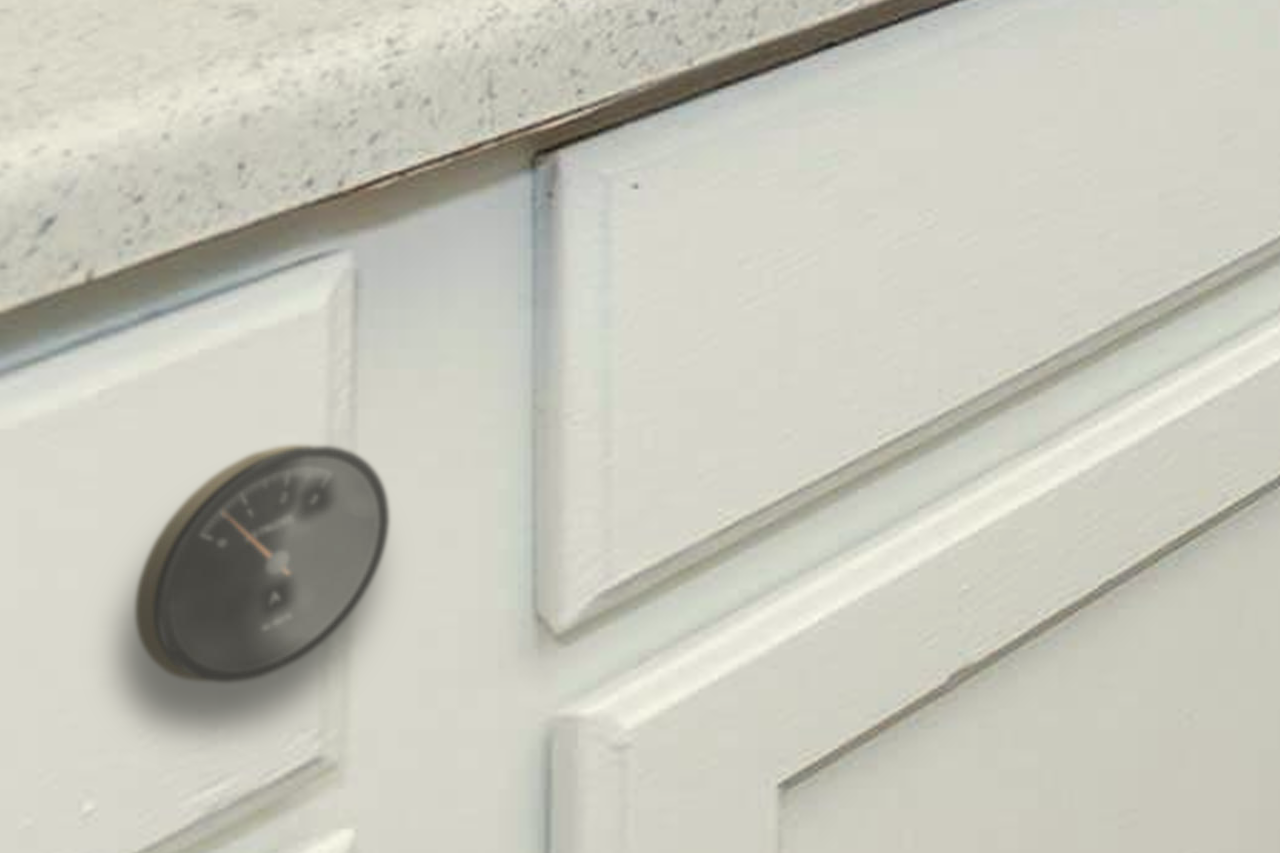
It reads 0.5 A
